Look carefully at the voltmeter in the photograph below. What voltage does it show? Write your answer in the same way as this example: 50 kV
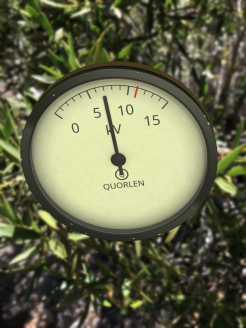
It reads 7 kV
